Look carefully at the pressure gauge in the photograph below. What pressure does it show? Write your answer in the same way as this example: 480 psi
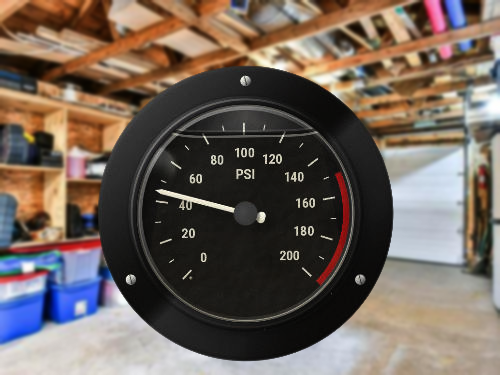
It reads 45 psi
